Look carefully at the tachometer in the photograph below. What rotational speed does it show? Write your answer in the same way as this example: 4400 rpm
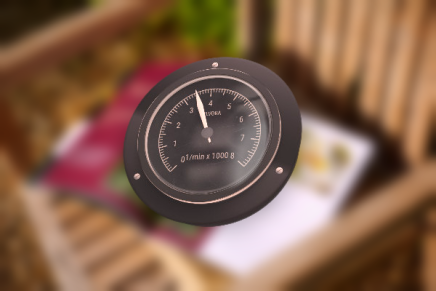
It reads 3500 rpm
